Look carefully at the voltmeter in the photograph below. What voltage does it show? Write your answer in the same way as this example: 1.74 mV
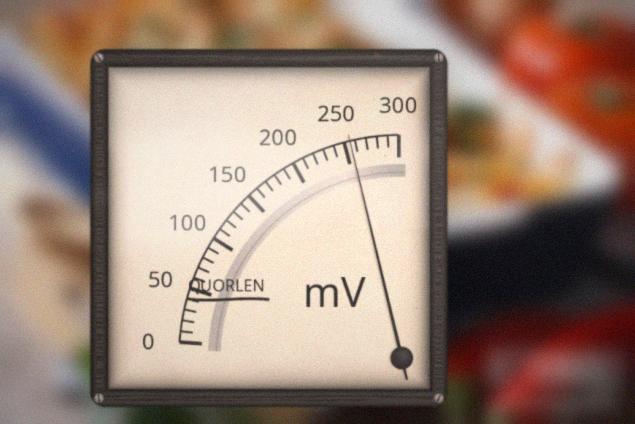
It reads 255 mV
